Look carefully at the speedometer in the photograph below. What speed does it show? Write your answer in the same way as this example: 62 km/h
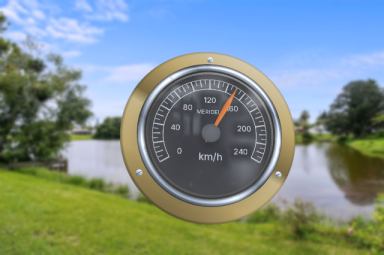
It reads 150 km/h
